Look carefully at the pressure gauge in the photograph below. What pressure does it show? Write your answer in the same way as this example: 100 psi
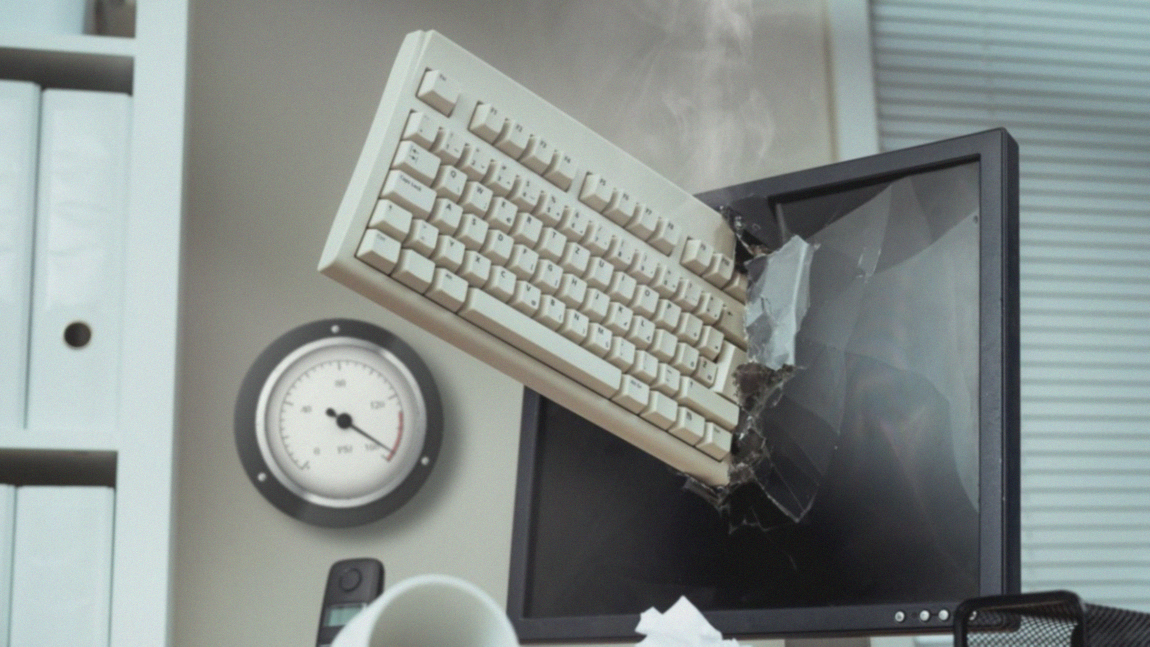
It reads 155 psi
